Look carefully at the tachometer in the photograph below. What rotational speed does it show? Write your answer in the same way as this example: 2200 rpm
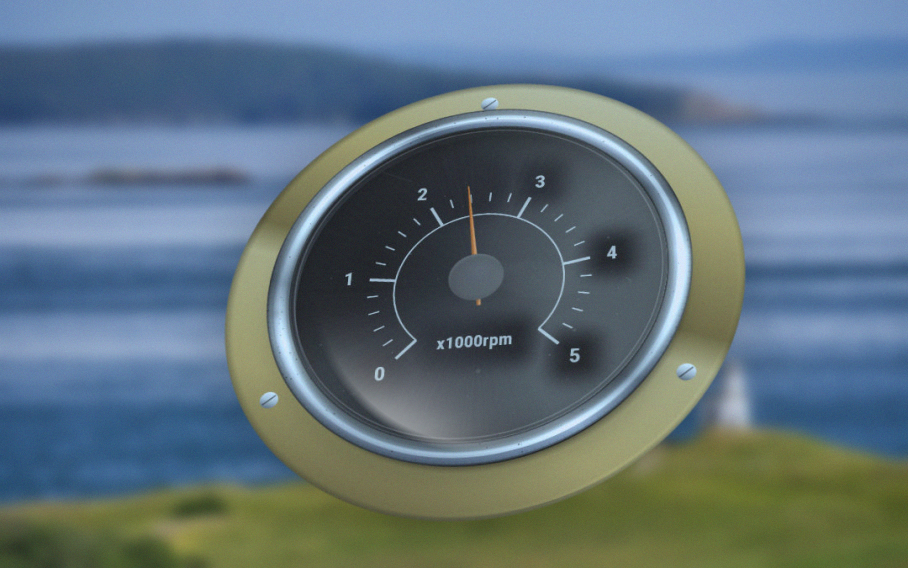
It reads 2400 rpm
